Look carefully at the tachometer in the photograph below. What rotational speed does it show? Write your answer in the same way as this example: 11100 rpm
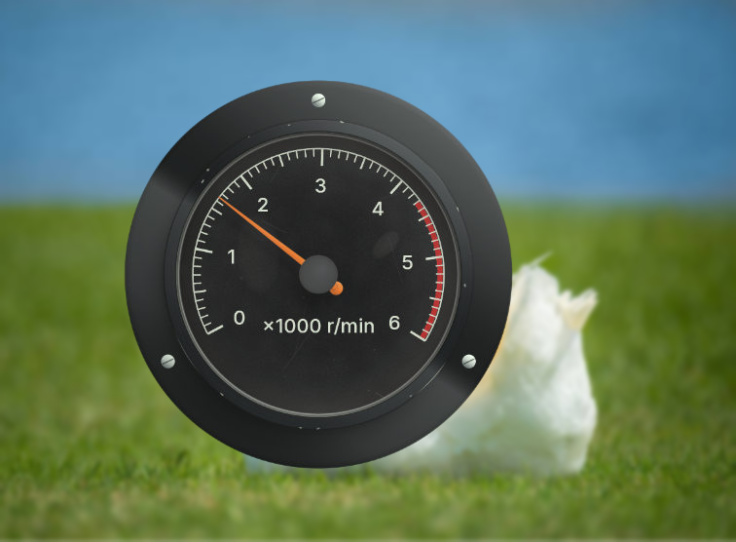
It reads 1650 rpm
